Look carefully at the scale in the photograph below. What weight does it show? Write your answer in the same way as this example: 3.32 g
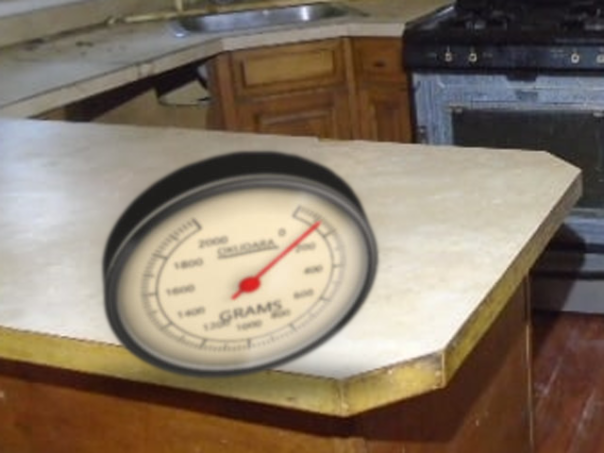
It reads 100 g
